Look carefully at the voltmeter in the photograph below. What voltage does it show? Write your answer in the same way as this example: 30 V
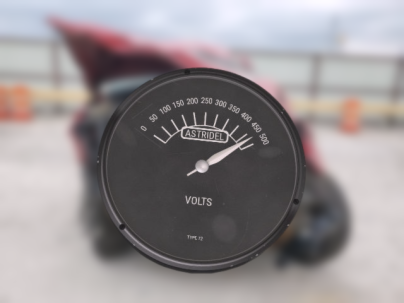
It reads 475 V
